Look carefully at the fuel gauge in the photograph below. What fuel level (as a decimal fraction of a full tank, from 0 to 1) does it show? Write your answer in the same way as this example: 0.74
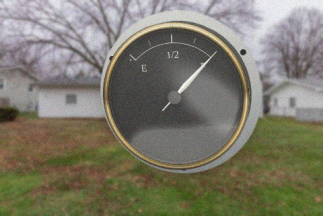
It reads 1
